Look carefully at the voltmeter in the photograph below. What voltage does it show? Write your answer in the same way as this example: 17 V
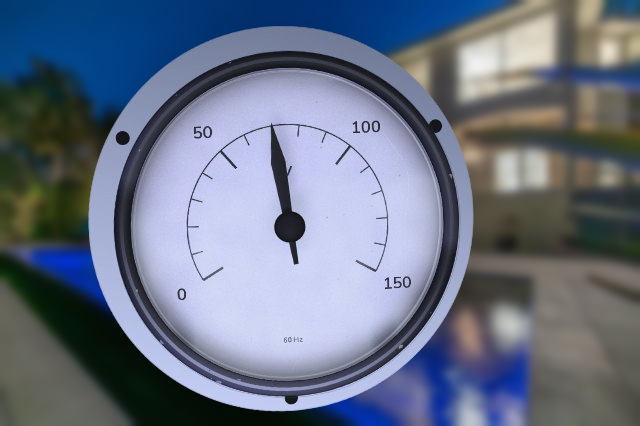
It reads 70 V
